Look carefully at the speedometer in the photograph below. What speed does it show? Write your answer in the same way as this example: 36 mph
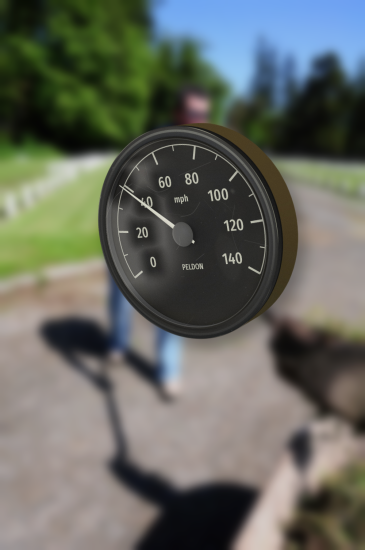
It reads 40 mph
